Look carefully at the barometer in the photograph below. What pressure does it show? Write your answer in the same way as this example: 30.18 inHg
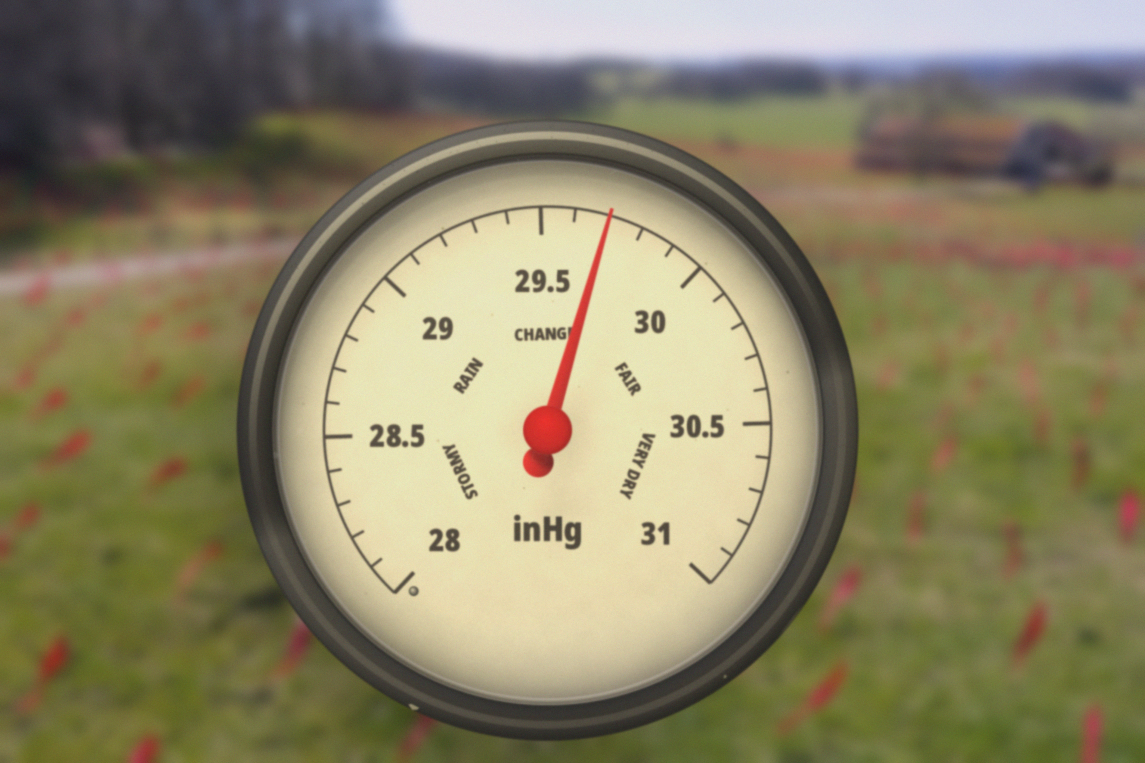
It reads 29.7 inHg
